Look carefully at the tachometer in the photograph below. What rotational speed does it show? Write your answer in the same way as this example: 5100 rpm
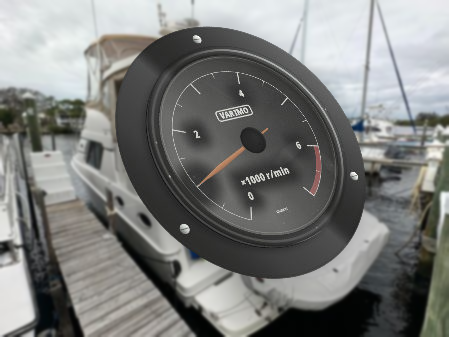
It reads 1000 rpm
